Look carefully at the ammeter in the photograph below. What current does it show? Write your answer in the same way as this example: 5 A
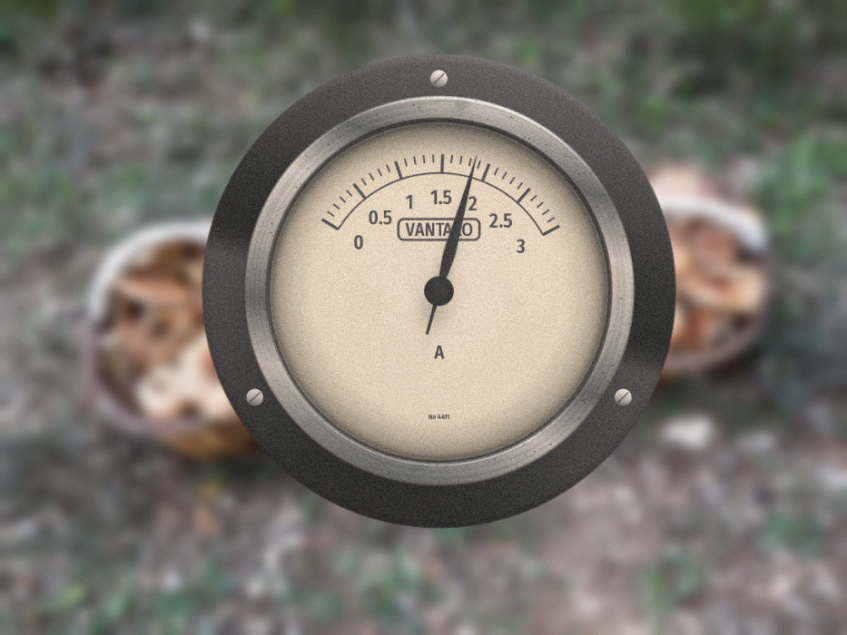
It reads 1.85 A
